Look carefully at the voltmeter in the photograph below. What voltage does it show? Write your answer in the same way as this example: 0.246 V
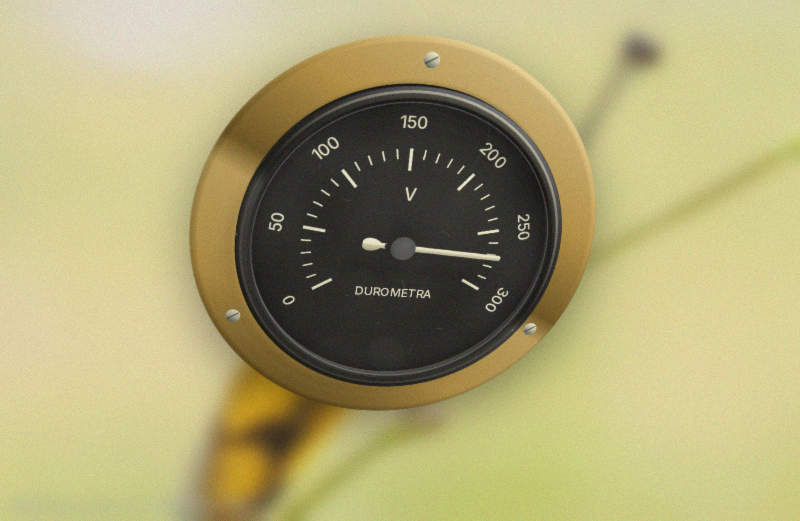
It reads 270 V
